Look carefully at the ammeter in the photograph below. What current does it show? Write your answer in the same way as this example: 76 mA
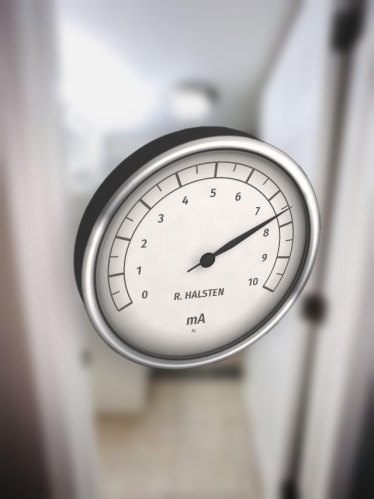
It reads 7.5 mA
